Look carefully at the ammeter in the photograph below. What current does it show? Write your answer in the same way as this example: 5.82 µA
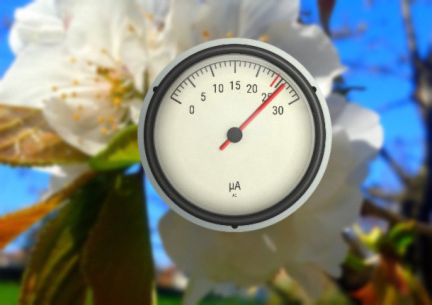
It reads 26 µA
